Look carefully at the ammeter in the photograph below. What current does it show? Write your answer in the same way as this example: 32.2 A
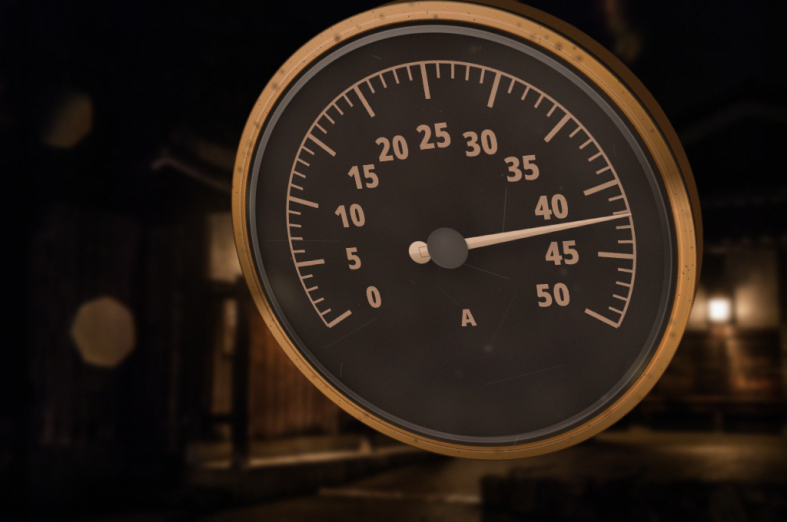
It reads 42 A
